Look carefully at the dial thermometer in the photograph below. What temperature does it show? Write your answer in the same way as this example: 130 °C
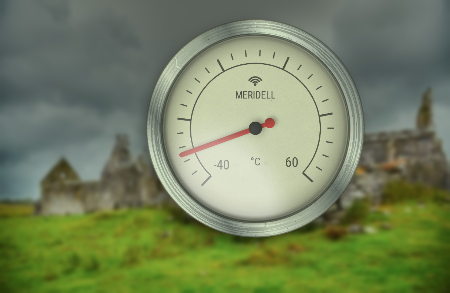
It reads -30 °C
